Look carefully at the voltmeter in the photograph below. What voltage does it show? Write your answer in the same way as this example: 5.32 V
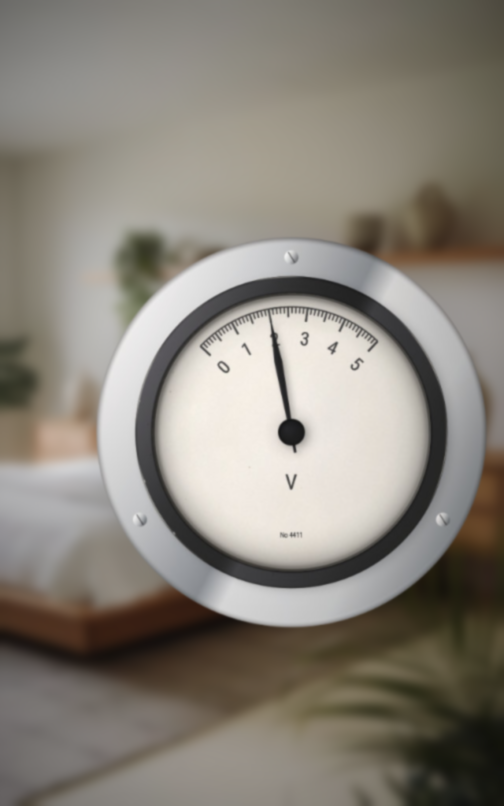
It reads 2 V
